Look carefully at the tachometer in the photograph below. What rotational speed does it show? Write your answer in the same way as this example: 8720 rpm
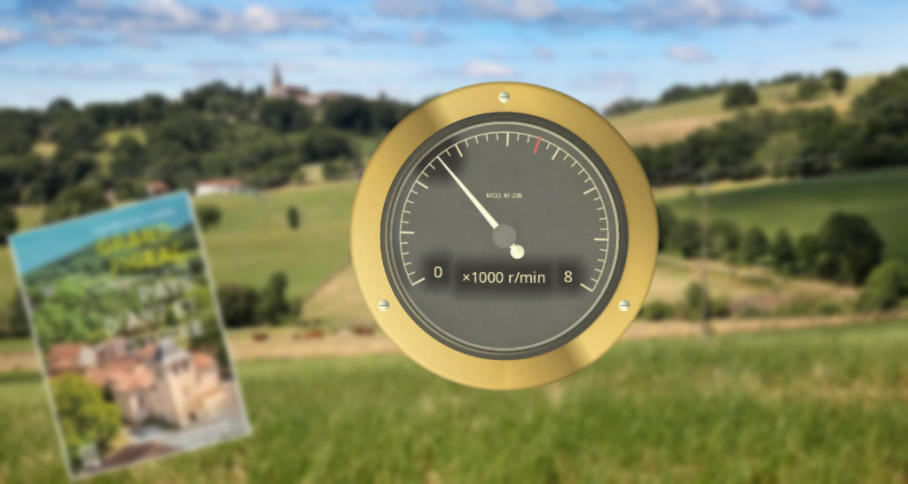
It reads 2600 rpm
